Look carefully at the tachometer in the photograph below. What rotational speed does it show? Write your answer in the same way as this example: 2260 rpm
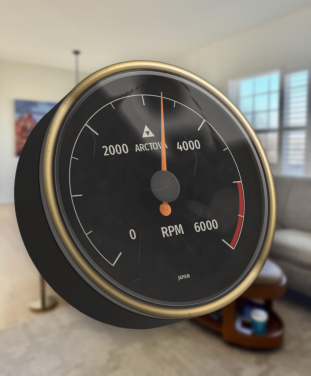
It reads 3250 rpm
